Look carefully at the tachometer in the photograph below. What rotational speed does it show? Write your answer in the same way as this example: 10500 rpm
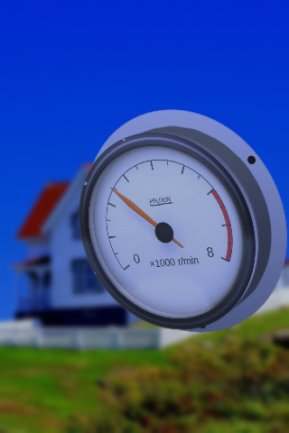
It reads 2500 rpm
